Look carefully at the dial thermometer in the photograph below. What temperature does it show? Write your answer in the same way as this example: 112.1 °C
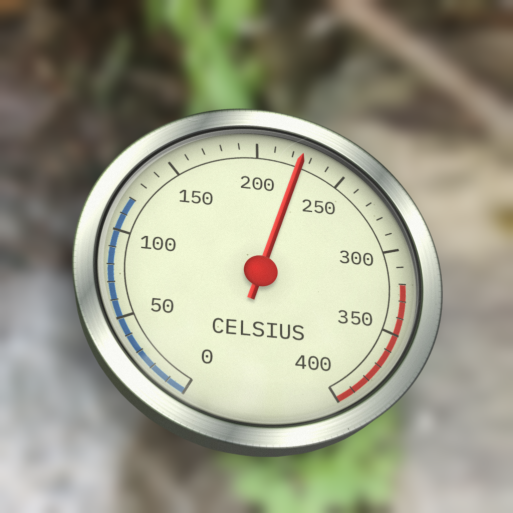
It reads 225 °C
